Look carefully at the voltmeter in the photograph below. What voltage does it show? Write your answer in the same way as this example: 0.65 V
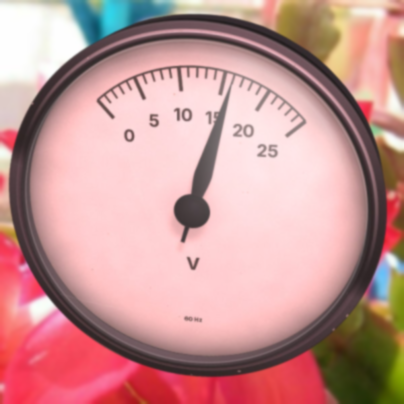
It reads 16 V
